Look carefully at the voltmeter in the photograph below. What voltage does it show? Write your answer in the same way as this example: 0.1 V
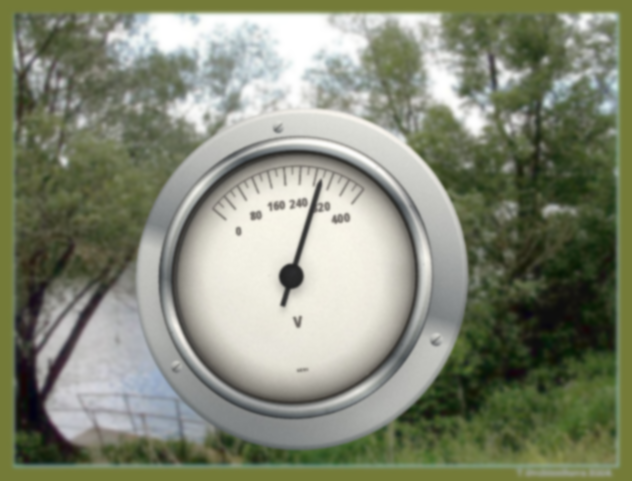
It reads 300 V
